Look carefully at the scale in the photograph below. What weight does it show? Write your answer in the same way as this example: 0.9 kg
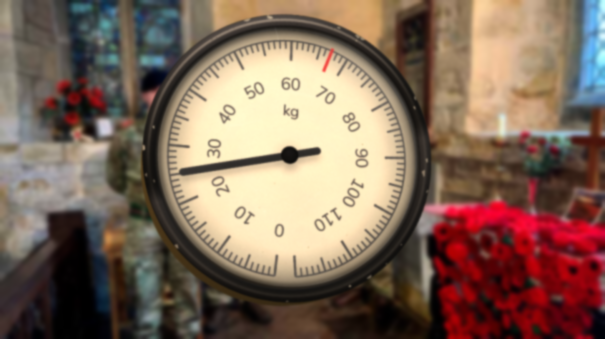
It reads 25 kg
